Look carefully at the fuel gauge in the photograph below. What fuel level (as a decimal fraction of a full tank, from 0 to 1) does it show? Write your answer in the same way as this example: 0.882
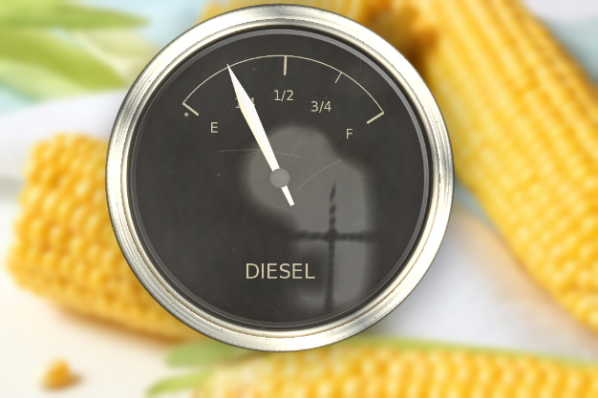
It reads 0.25
